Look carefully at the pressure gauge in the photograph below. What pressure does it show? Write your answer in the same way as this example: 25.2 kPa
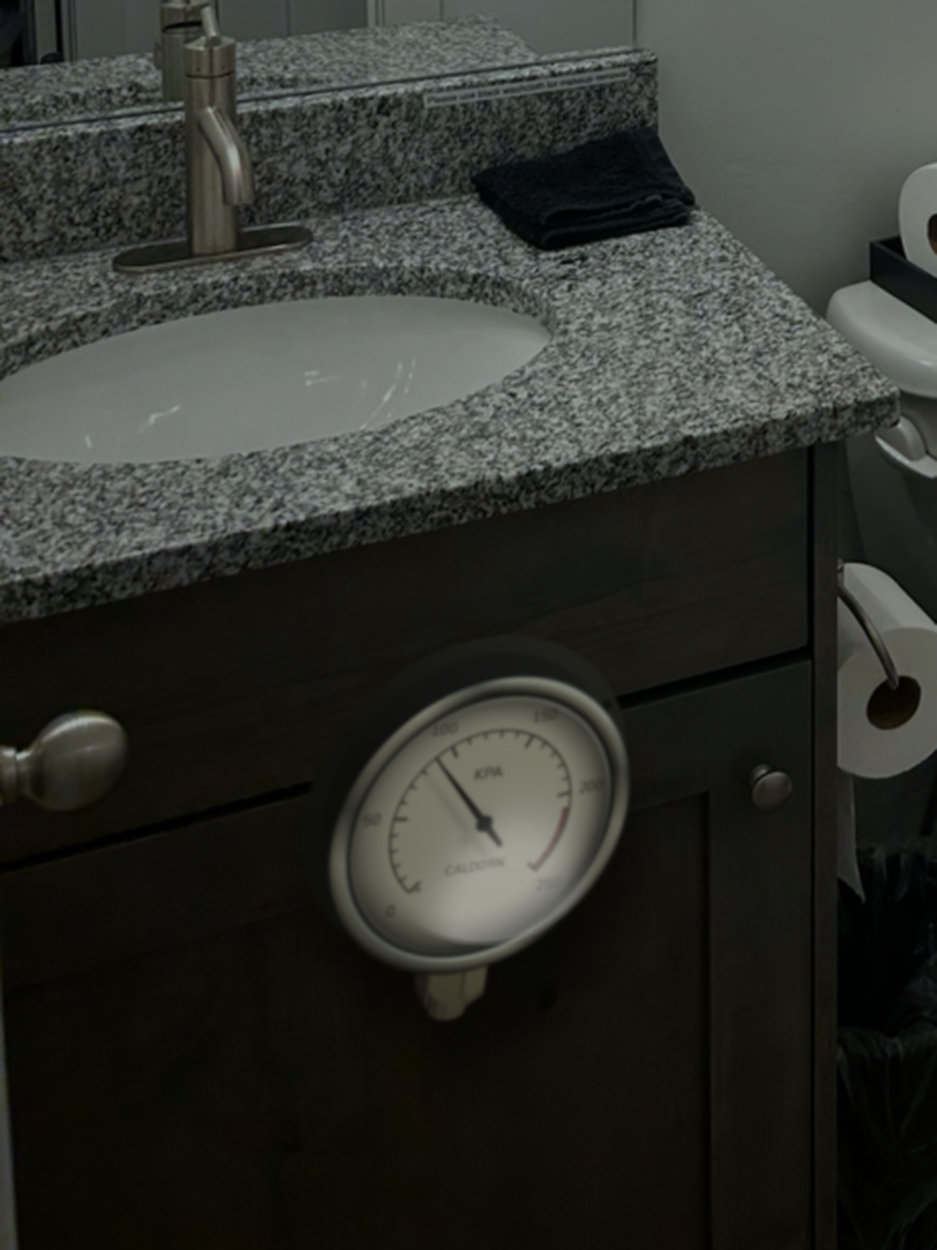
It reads 90 kPa
